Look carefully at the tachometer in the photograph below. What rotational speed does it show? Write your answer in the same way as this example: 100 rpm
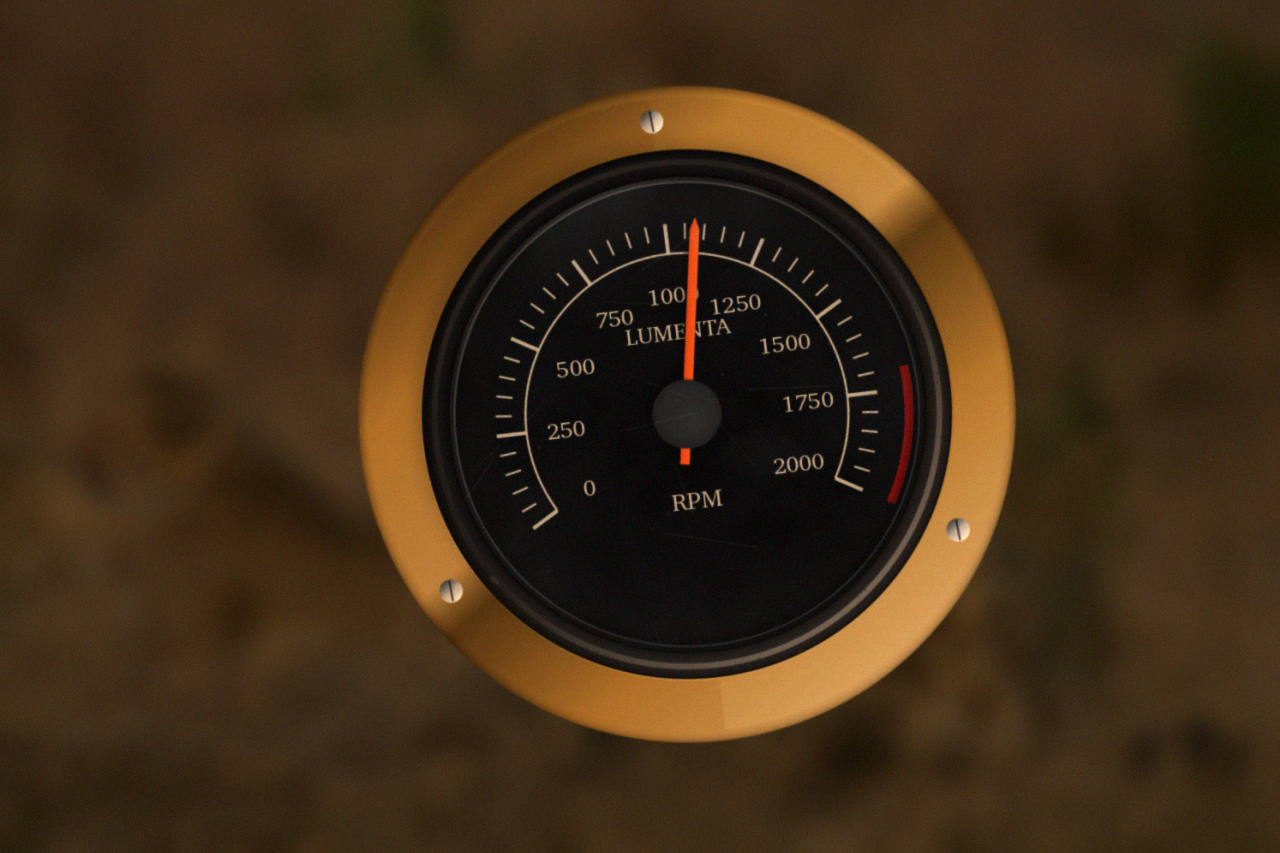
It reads 1075 rpm
